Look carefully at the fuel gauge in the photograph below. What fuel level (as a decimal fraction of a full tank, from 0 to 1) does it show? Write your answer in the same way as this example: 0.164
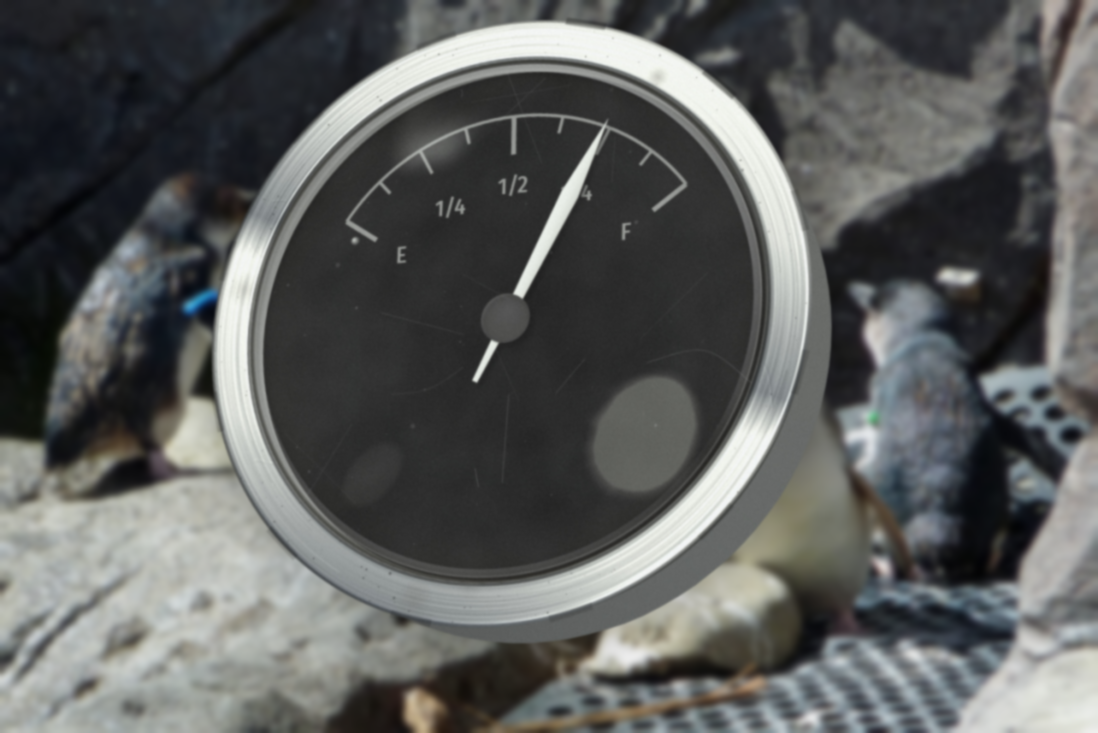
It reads 0.75
